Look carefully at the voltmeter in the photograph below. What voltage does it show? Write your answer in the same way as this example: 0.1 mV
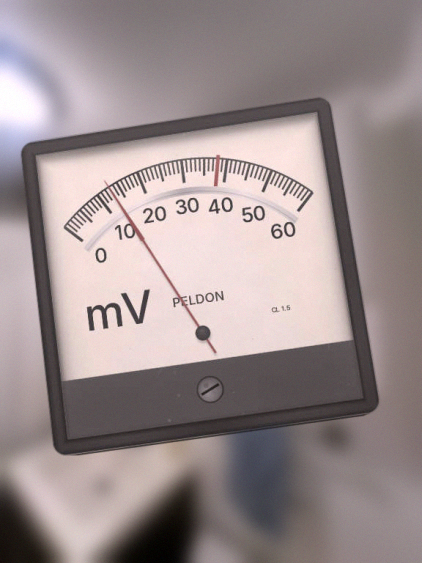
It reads 13 mV
